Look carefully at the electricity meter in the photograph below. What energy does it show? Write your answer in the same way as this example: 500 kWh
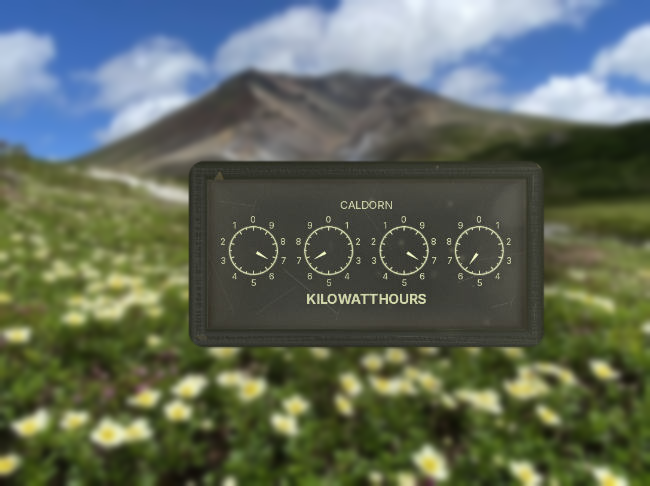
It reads 6666 kWh
